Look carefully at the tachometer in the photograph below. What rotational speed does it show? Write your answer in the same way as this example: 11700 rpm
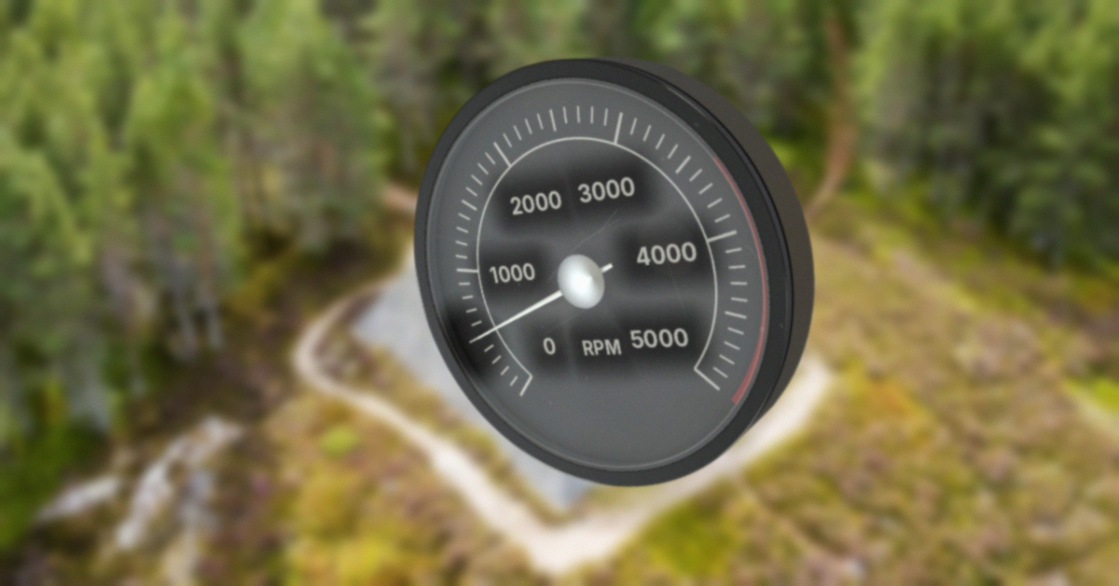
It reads 500 rpm
